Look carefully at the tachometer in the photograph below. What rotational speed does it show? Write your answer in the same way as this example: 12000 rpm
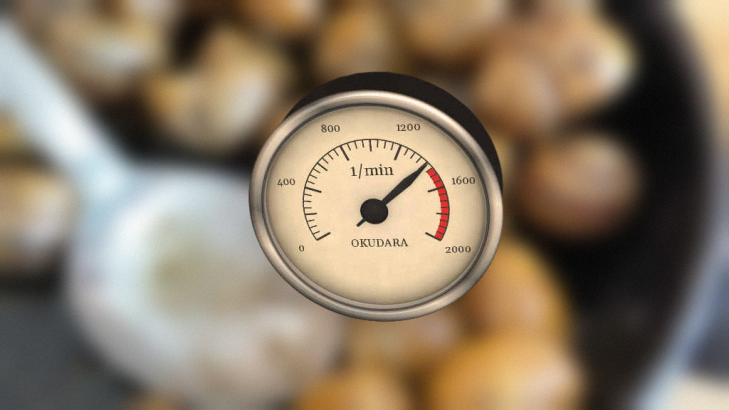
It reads 1400 rpm
